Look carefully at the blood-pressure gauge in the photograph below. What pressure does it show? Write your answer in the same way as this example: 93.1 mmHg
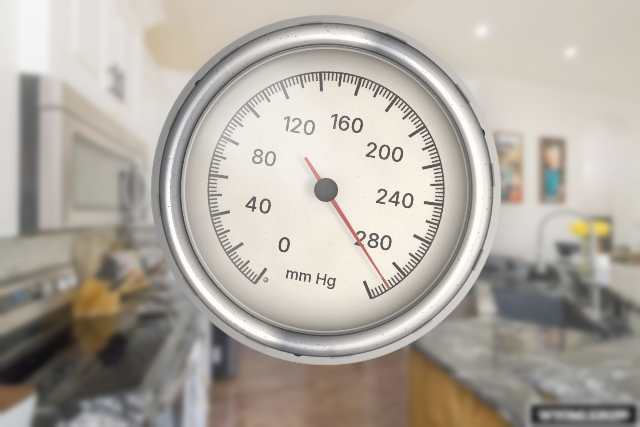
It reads 290 mmHg
